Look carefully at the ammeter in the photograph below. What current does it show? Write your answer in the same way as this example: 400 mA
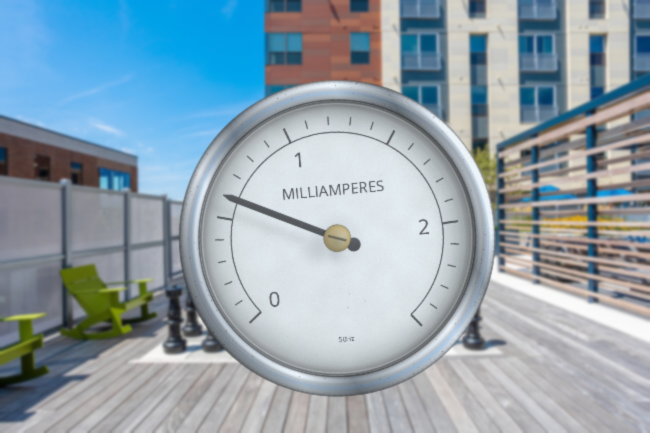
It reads 0.6 mA
